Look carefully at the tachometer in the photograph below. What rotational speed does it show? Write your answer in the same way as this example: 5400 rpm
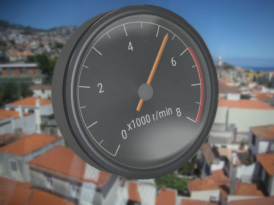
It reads 5250 rpm
